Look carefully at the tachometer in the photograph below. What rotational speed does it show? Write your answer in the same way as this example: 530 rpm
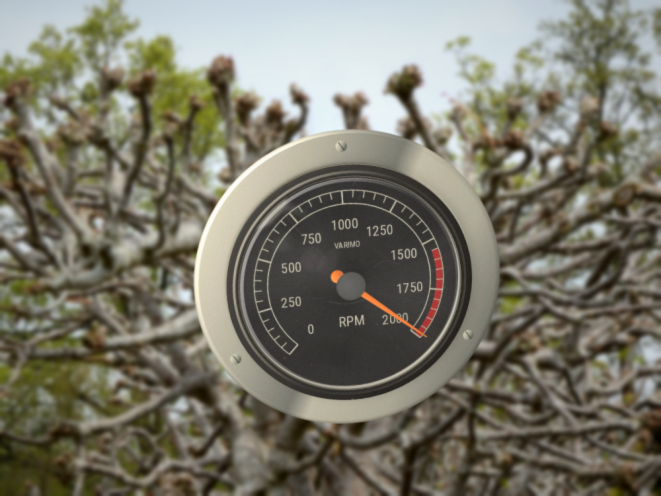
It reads 1975 rpm
